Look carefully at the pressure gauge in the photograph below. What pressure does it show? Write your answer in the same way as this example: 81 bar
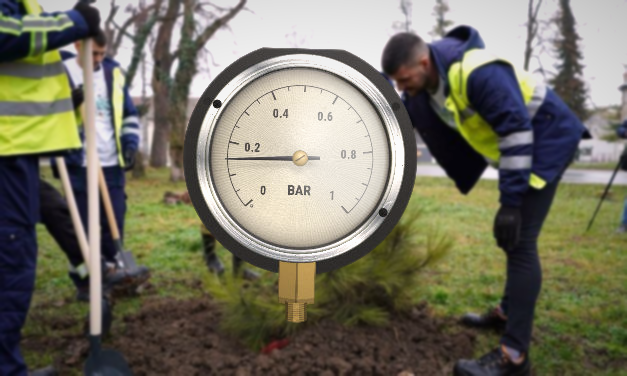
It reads 0.15 bar
